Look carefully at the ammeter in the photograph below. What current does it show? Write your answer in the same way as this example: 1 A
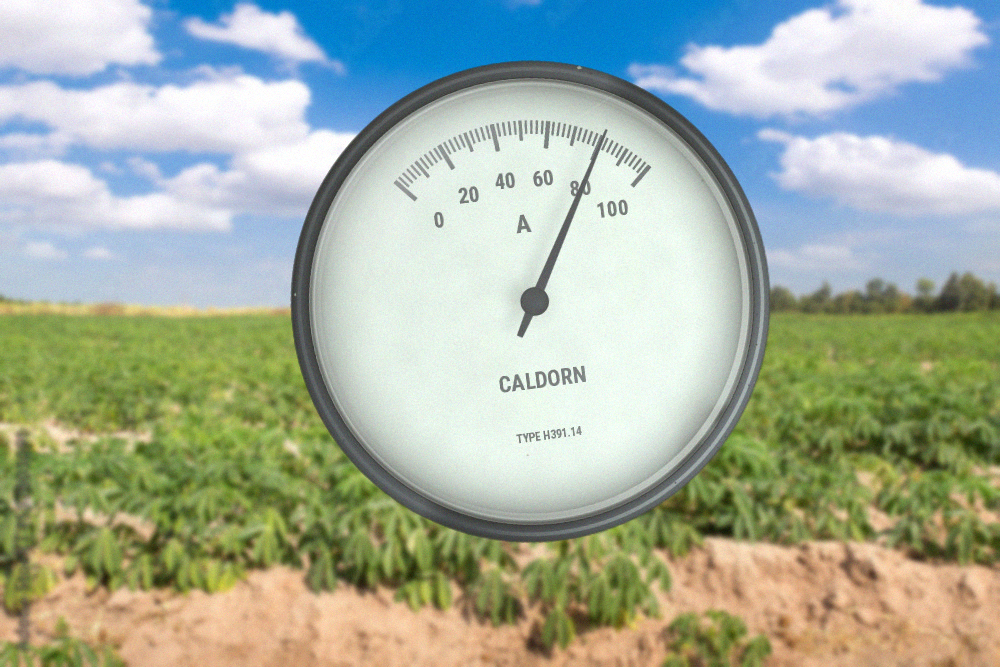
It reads 80 A
